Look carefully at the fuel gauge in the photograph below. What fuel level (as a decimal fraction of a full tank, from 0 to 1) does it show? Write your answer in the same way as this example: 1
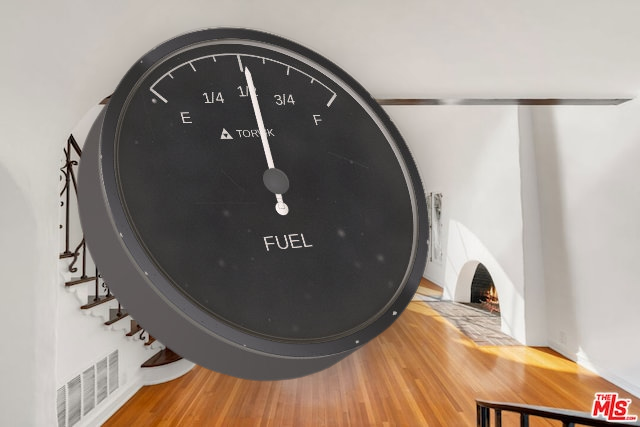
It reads 0.5
